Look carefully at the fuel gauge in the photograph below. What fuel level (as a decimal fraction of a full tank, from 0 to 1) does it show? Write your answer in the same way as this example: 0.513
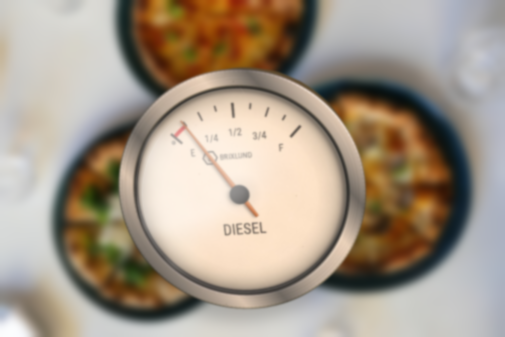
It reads 0.125
